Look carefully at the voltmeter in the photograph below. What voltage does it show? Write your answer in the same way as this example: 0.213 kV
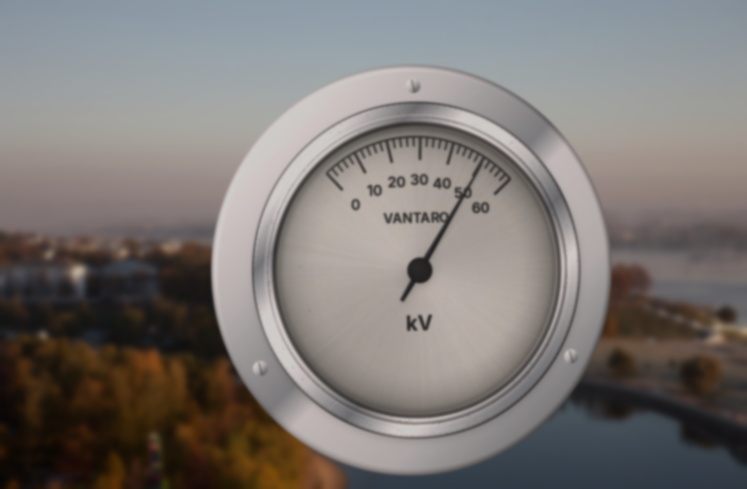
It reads 50 kV
